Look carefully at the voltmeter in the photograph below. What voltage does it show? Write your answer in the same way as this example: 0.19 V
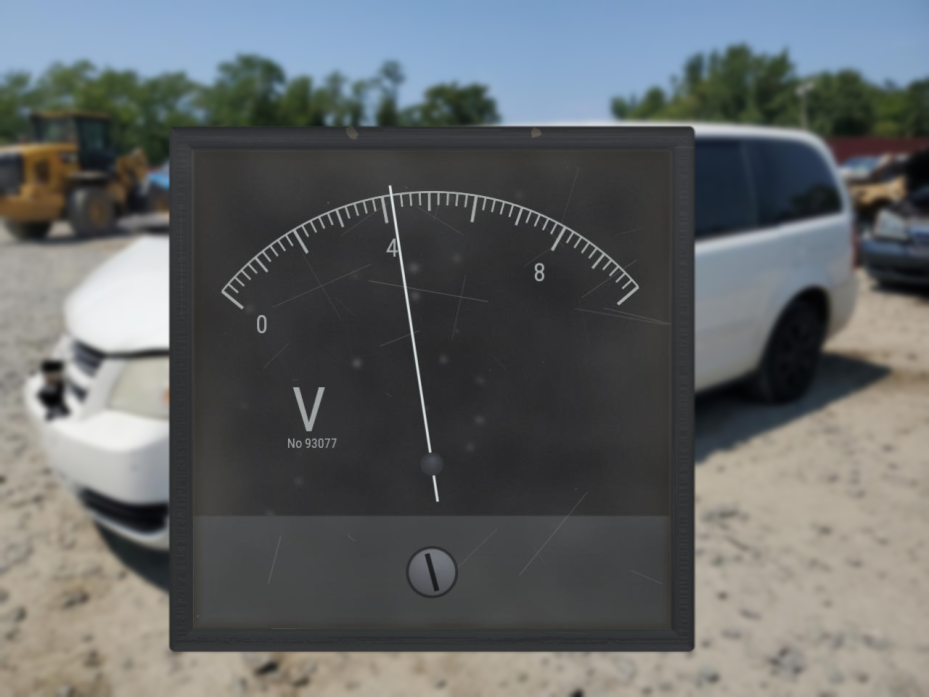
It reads 4.2 V
